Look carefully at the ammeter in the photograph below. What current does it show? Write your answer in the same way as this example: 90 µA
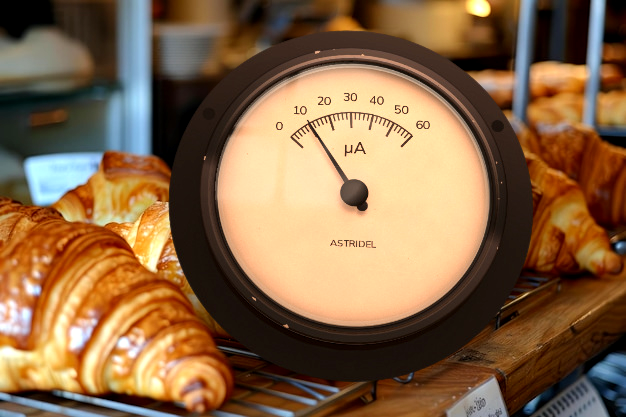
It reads 10 µA
